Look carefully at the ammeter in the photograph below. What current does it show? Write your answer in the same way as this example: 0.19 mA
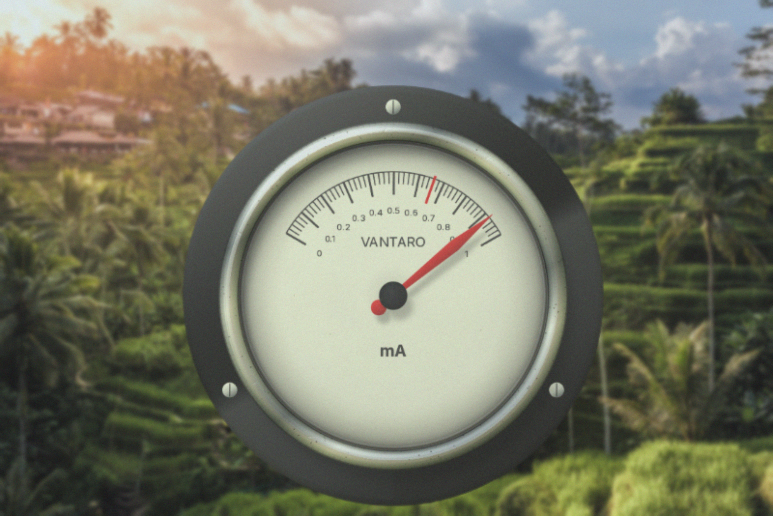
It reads 0.92 mA
